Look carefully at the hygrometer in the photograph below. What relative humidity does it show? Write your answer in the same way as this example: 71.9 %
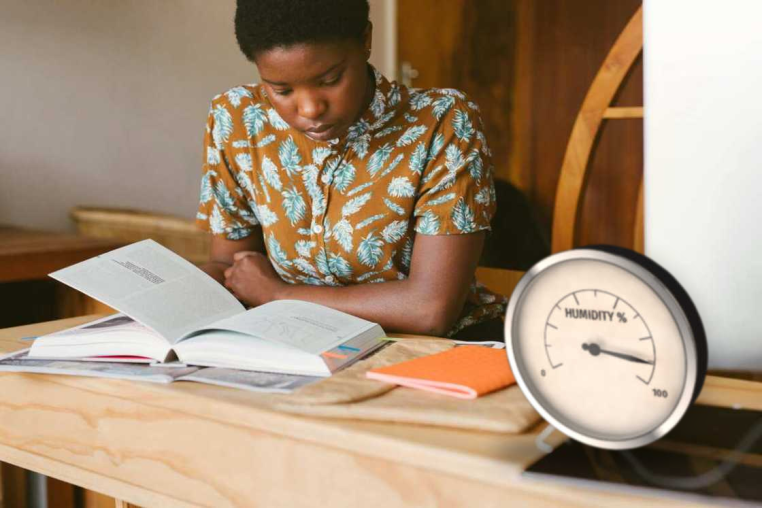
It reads 90 %
